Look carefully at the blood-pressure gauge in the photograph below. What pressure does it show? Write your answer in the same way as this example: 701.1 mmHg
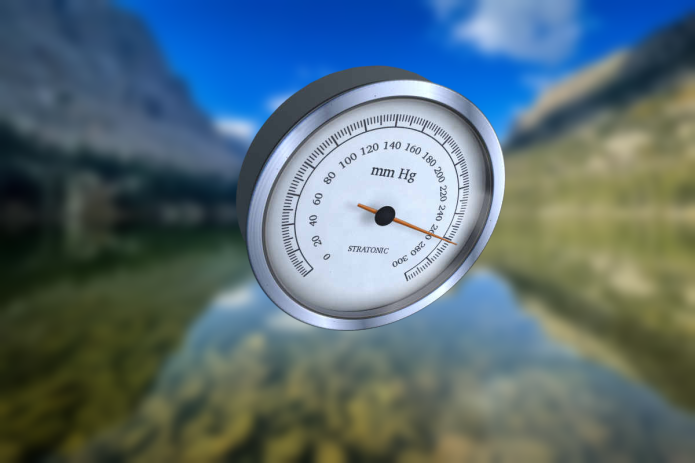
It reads 260 mmHg
